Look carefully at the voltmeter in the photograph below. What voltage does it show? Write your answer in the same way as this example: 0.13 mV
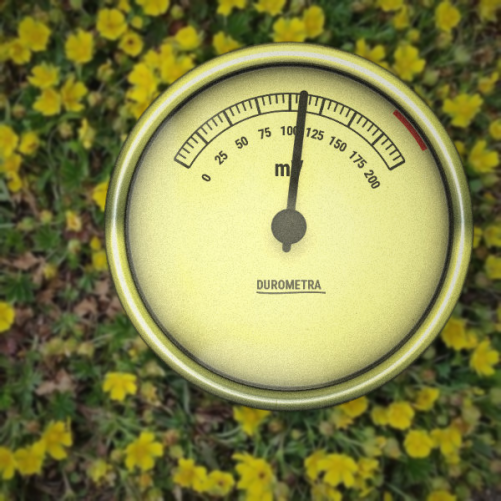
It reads 110 mV
